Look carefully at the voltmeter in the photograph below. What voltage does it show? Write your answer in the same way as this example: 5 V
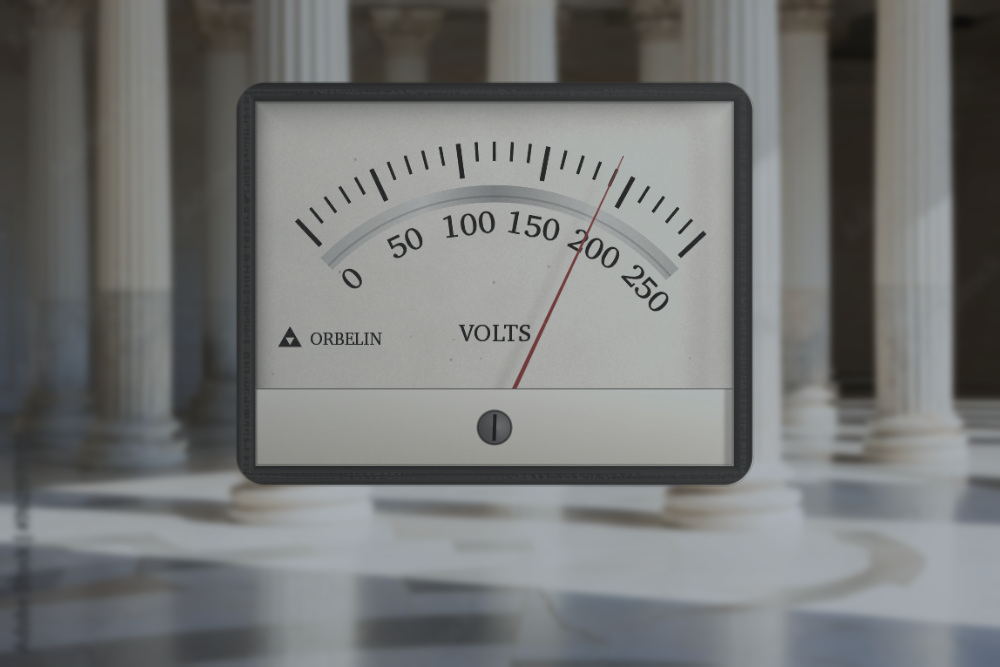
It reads 190 V
